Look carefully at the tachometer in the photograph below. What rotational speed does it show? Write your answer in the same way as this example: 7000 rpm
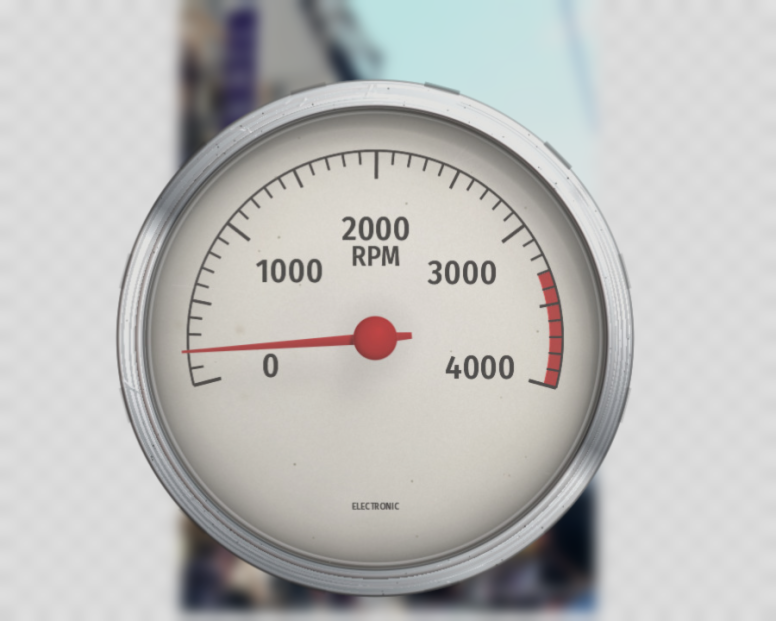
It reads 200 rpm
